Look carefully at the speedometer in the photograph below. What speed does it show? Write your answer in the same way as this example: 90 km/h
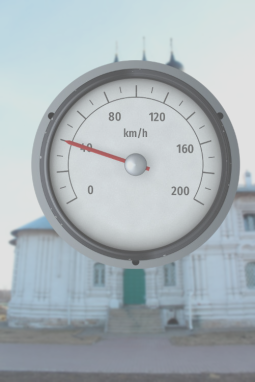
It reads 40 km/h
